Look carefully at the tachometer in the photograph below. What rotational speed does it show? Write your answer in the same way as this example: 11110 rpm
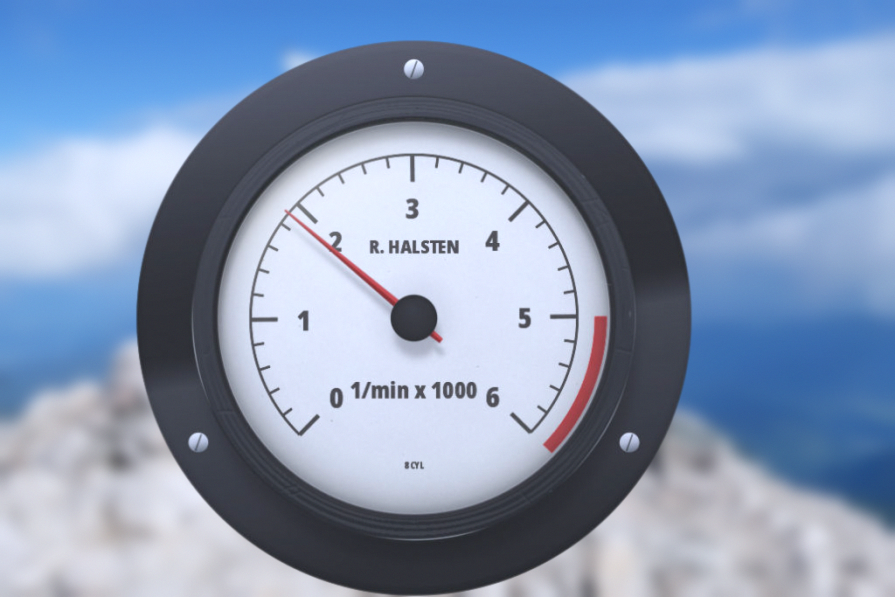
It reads 1900 rpm
